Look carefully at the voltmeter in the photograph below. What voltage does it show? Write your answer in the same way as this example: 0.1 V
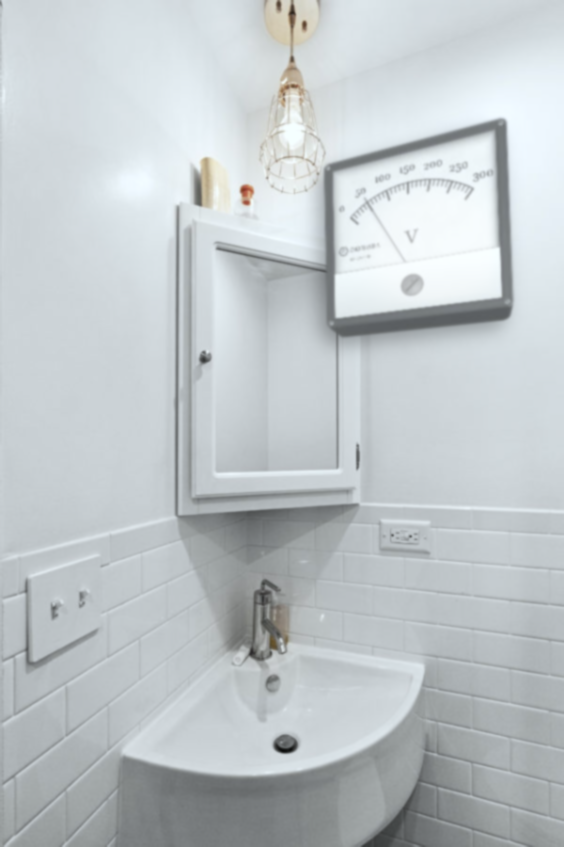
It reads 50 V
